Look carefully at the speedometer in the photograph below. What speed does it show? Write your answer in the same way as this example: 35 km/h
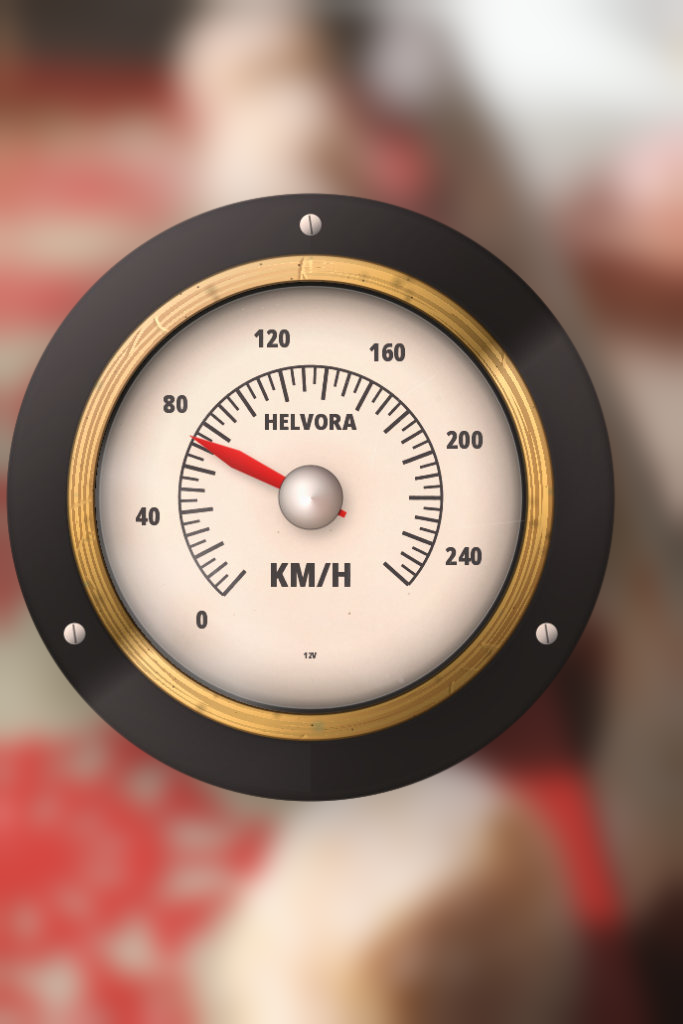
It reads 72.5 km/h
